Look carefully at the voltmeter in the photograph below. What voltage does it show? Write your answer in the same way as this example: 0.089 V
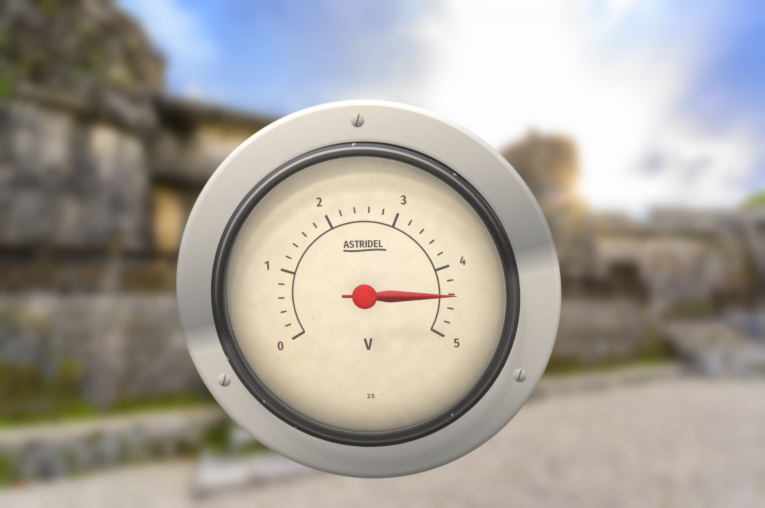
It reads 4.4 V
